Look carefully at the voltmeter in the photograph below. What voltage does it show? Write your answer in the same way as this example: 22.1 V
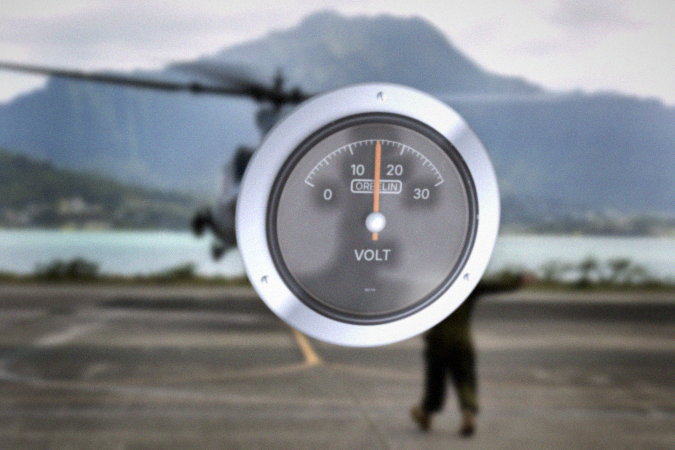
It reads 15 V
